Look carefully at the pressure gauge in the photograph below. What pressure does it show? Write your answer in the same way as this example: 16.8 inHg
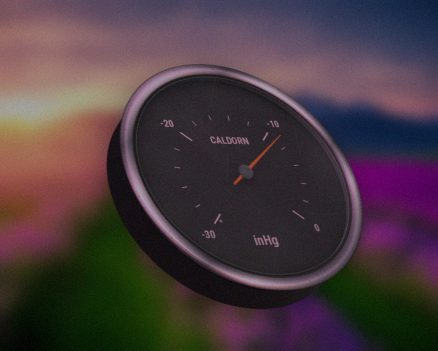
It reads -9 inHg
